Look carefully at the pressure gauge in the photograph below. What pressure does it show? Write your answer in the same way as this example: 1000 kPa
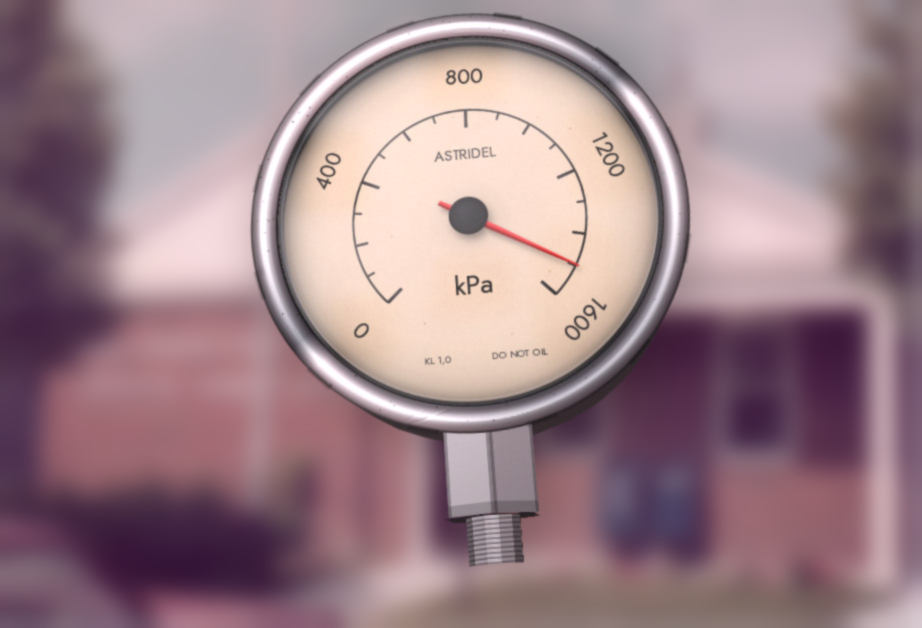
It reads 1500 kPa
